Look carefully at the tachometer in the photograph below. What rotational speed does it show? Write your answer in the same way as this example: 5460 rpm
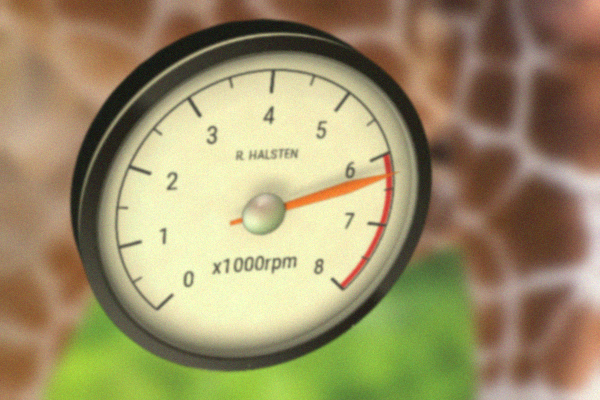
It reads 6250 rpm
